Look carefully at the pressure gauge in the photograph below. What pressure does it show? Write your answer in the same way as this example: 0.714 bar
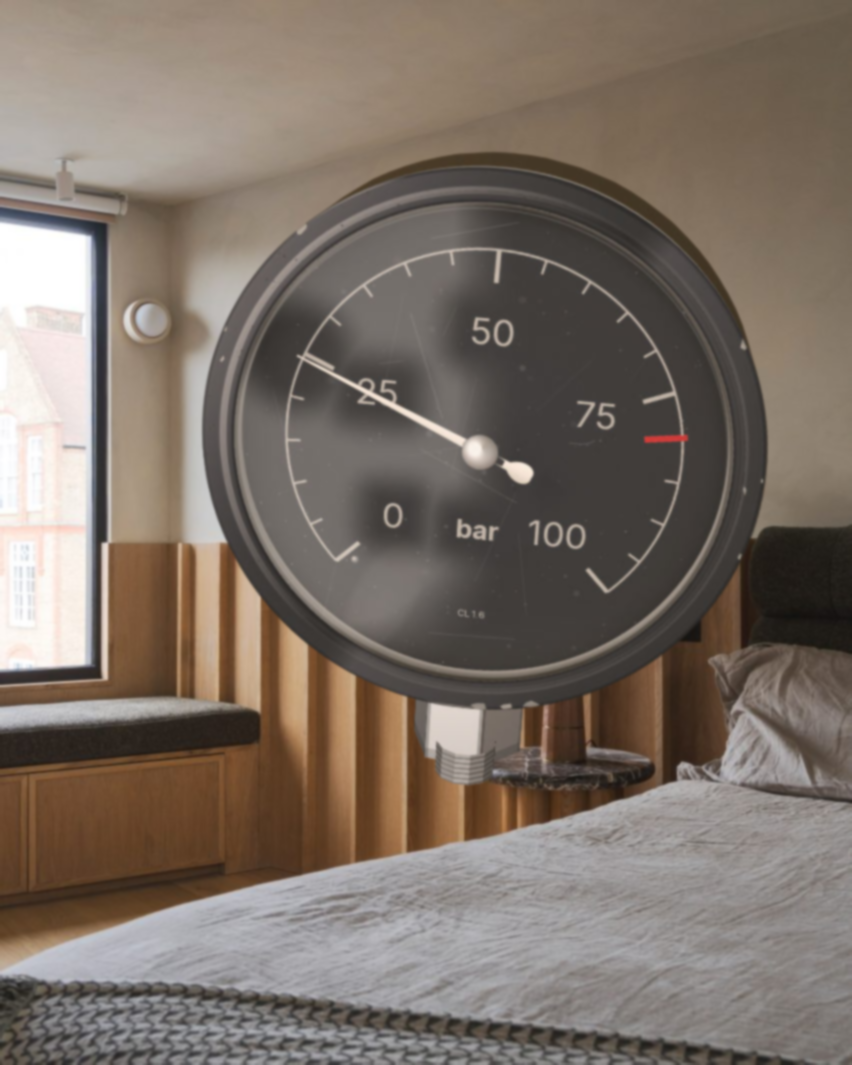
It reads 25 bar
